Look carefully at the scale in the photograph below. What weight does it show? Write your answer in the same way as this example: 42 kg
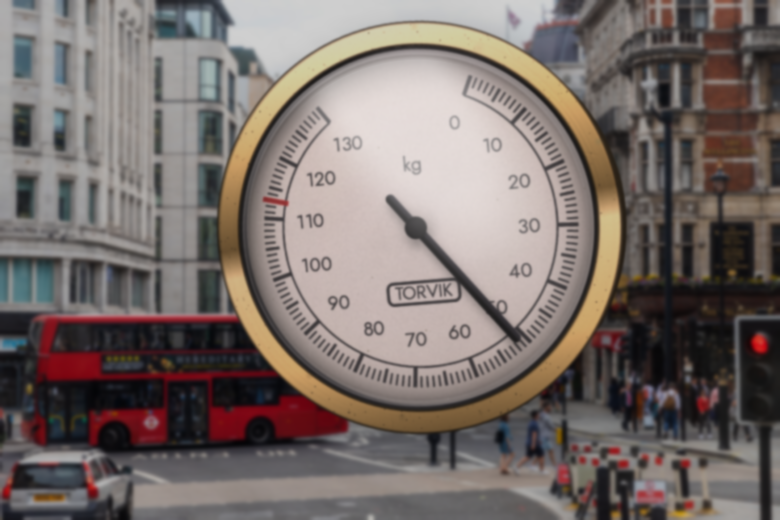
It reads 51 kg
